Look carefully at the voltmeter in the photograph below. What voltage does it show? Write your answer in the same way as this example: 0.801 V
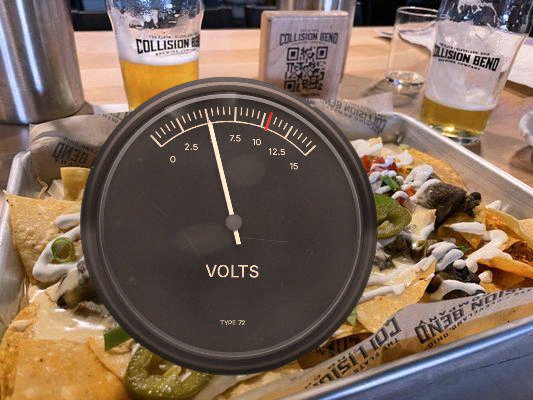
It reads 5 V
